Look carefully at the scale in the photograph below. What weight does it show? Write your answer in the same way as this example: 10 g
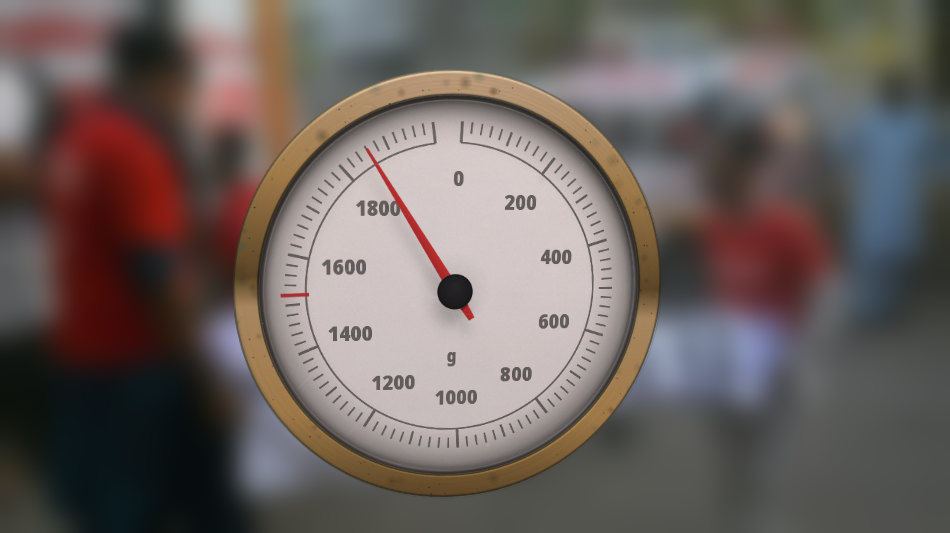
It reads 1860 g
